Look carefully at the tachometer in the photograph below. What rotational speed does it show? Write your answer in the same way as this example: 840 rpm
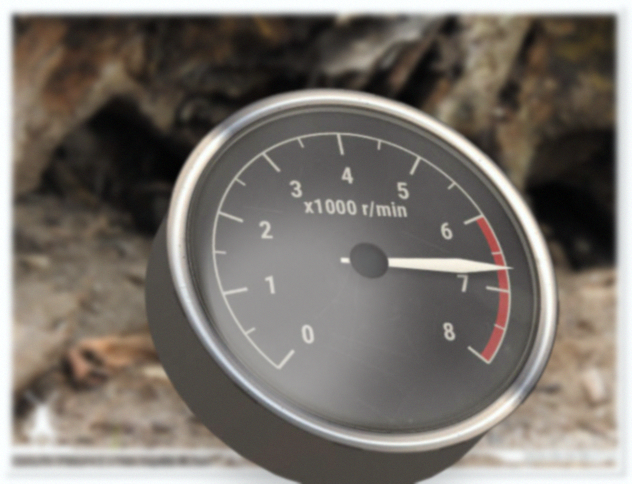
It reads 6750 rpm
